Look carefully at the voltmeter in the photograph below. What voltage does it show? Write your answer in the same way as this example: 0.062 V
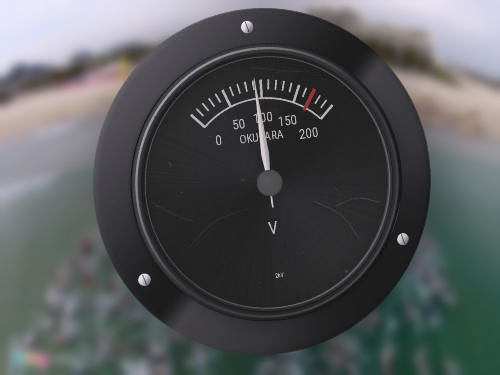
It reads 90 V
